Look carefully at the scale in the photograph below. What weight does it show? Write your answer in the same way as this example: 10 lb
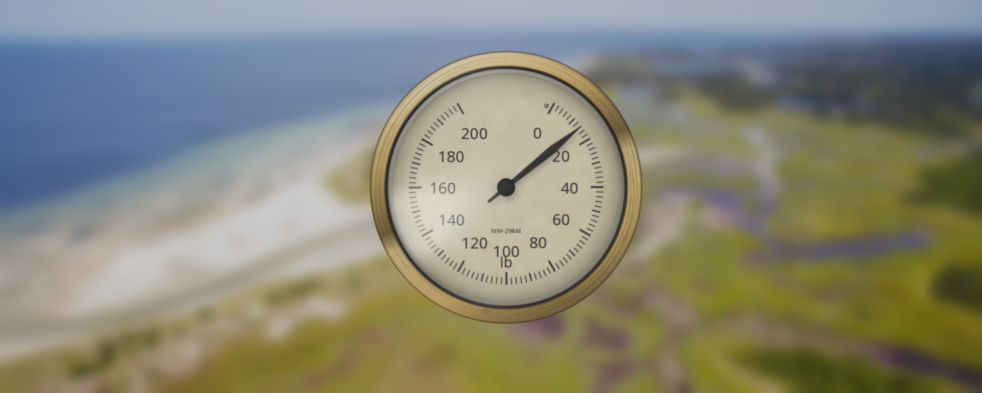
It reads 14 lb
